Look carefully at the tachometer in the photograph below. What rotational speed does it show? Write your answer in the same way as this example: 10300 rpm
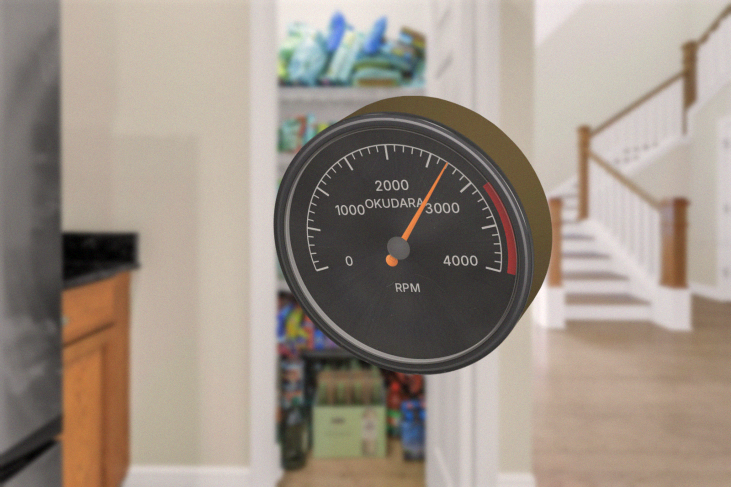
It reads 2700 rpm
